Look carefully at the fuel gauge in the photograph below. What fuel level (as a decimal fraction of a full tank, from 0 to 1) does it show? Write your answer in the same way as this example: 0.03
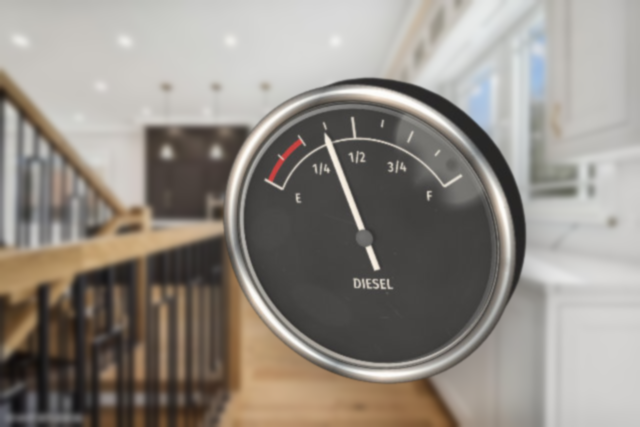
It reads 0.375
